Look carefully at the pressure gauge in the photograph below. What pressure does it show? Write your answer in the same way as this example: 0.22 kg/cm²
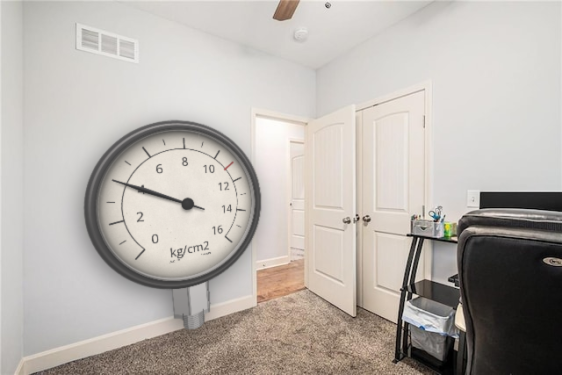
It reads 4 kg/cm²
